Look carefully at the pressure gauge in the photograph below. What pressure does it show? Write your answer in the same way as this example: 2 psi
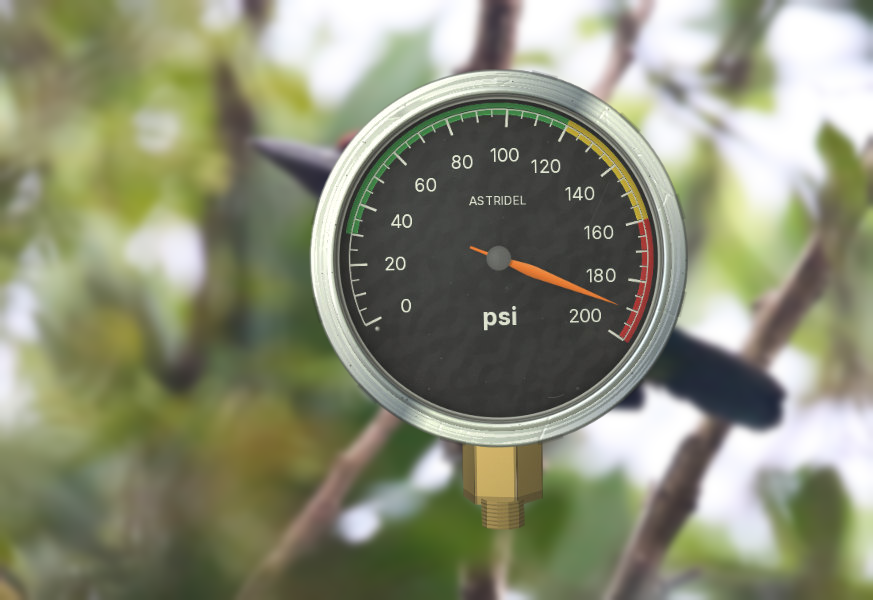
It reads 190 psi
